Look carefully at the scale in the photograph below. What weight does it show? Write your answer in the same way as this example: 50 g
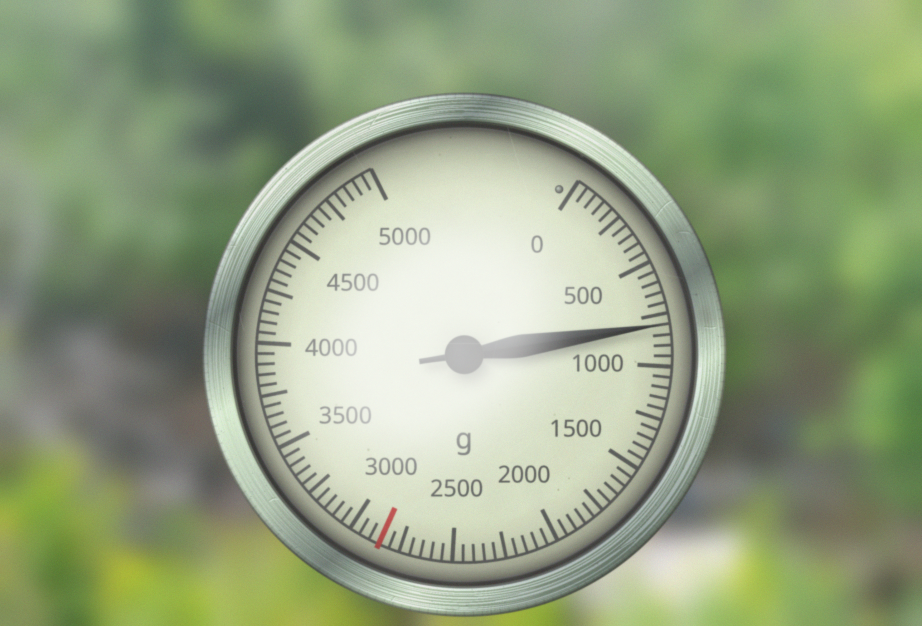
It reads 800 g
